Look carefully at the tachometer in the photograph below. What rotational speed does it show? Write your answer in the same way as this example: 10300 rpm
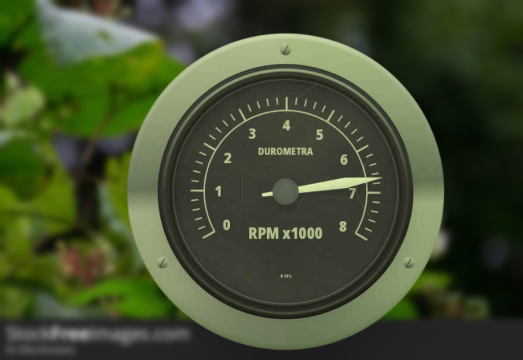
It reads 6700 rpm
